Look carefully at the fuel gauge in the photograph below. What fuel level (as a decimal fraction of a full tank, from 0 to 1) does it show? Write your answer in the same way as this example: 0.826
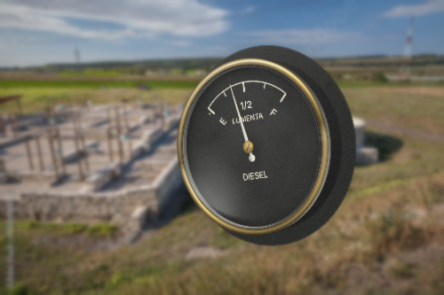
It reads 0.375
